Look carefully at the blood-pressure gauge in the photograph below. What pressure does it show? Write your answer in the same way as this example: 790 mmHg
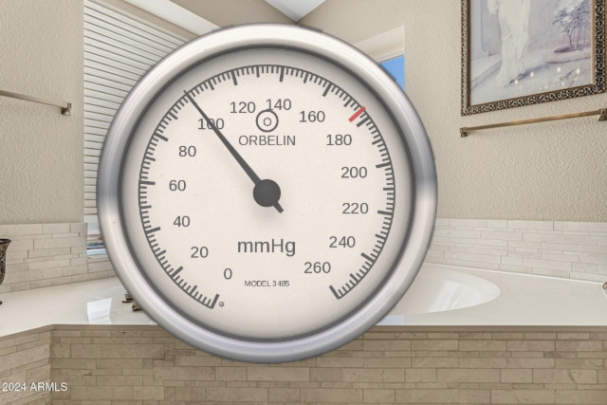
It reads 100 mmHg
